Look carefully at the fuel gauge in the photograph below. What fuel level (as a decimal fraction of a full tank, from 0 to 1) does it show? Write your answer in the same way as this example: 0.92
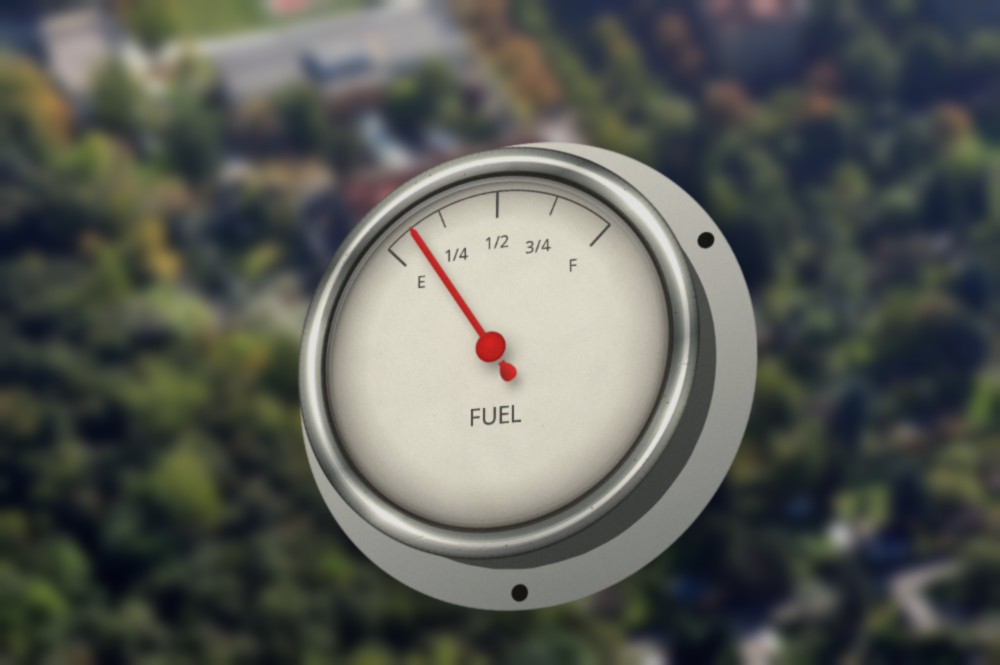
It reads 0.125
